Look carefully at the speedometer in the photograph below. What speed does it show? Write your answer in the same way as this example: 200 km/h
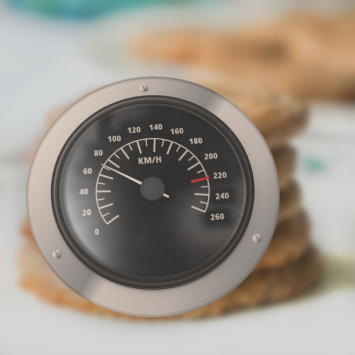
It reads 70 km/h
